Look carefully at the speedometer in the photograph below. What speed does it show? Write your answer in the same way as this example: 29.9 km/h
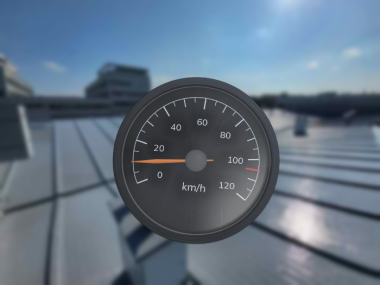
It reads 10 km/h
